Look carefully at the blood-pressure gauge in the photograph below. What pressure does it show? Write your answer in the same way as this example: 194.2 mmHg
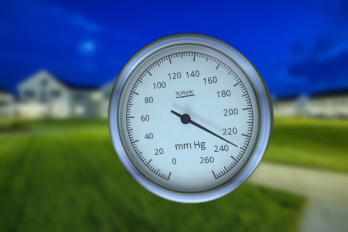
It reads 230 mmHg
